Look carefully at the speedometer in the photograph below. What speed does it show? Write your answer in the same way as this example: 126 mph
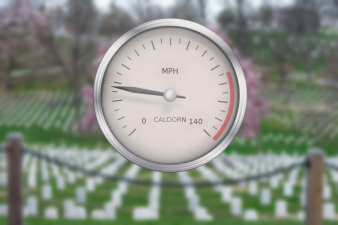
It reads 27.5 mph
